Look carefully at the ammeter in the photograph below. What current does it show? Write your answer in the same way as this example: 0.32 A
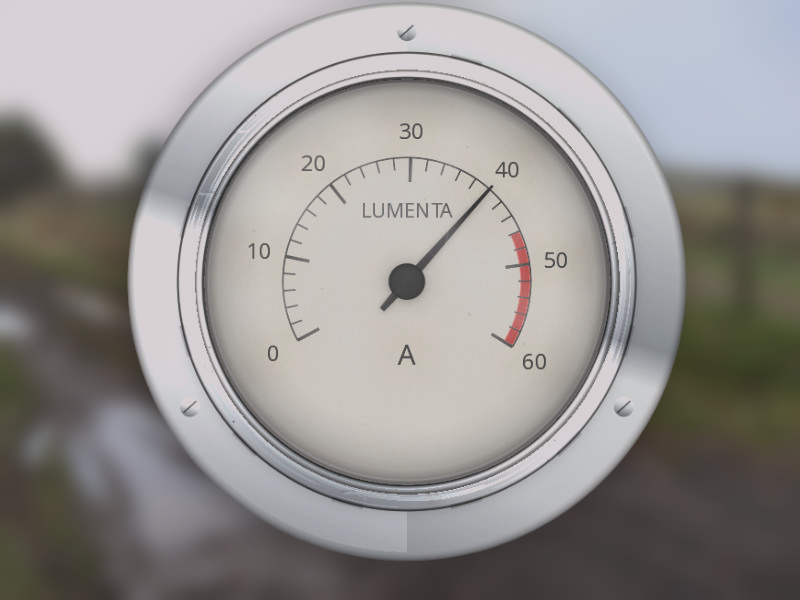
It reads 40 A
